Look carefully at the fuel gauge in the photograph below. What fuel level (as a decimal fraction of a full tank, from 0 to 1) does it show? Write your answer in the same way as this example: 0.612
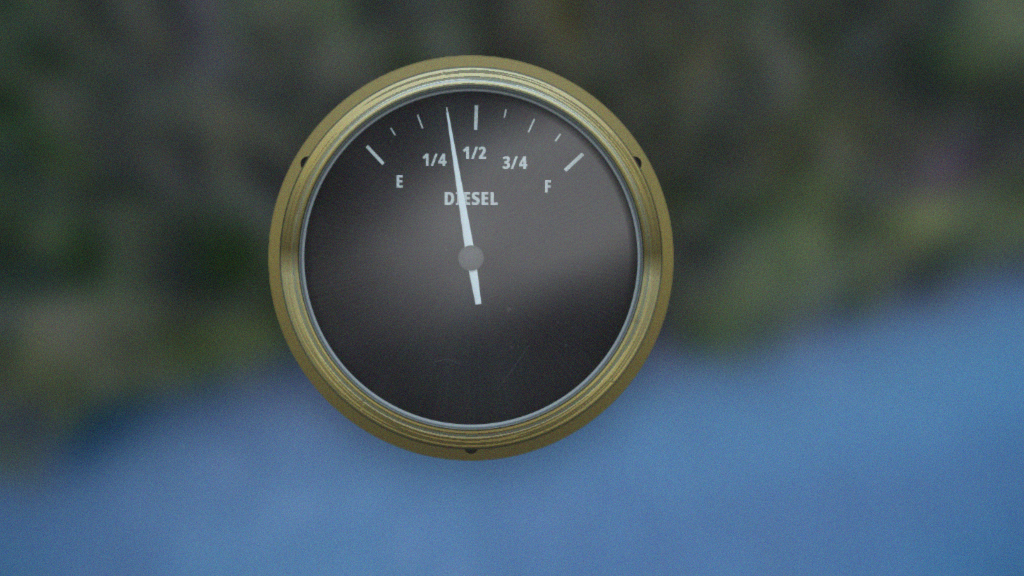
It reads 0.375
